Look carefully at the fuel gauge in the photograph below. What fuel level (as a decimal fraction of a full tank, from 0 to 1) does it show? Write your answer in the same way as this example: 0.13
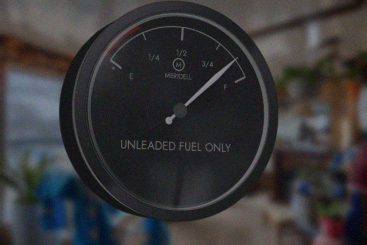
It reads 0.875
